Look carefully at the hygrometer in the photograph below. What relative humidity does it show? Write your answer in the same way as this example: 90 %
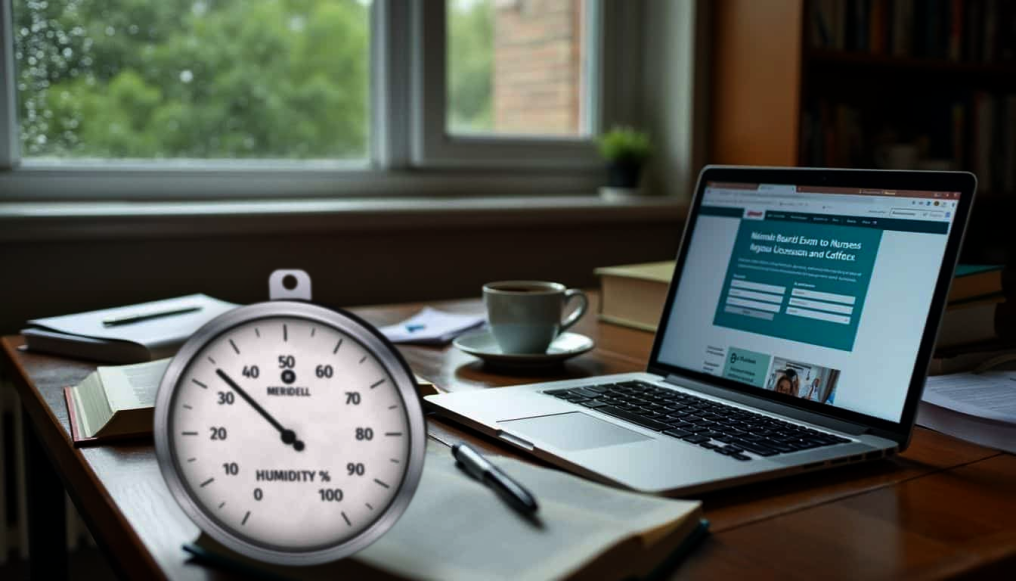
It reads 35 %
